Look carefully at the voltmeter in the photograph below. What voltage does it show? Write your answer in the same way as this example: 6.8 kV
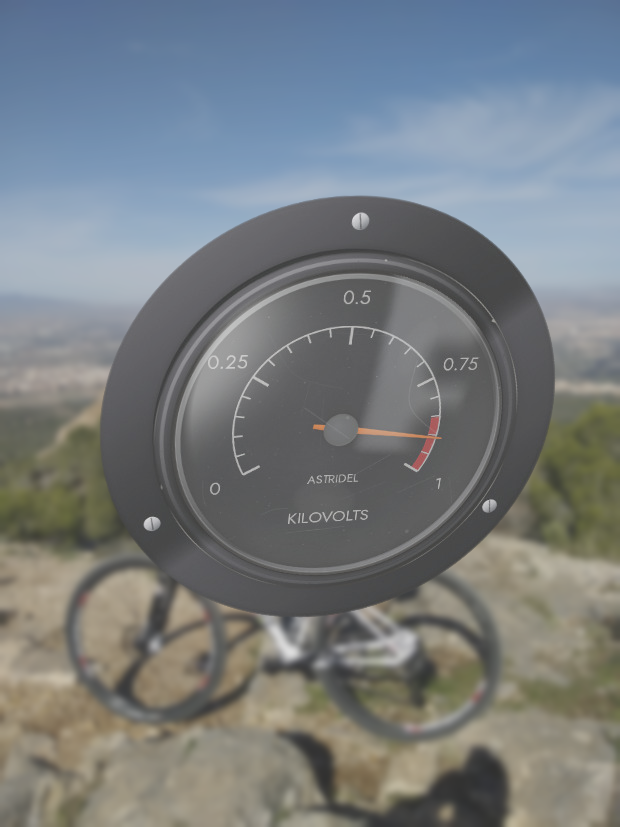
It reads 0.9 kV
